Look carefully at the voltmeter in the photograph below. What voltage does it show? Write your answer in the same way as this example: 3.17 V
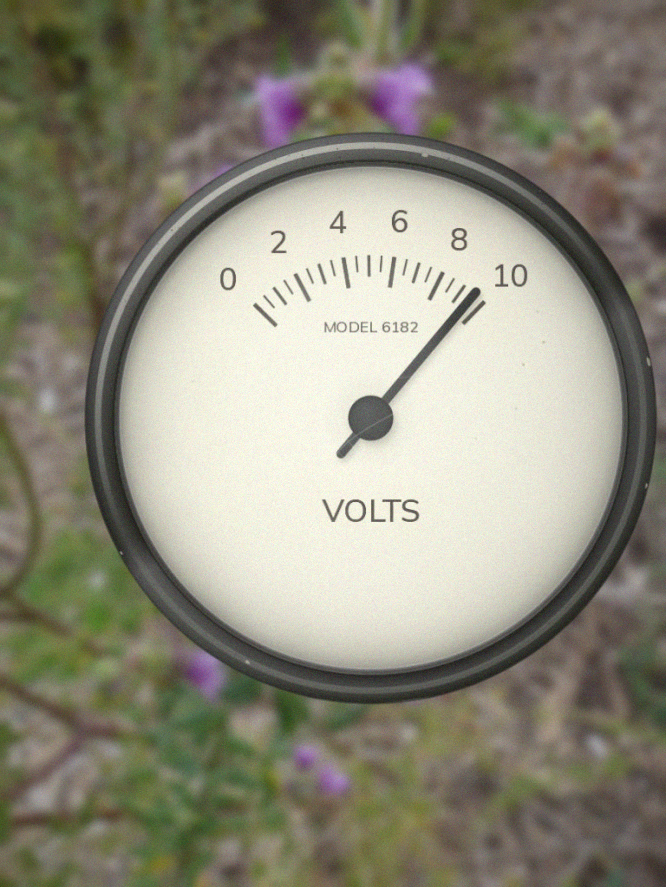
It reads 9.5 V
